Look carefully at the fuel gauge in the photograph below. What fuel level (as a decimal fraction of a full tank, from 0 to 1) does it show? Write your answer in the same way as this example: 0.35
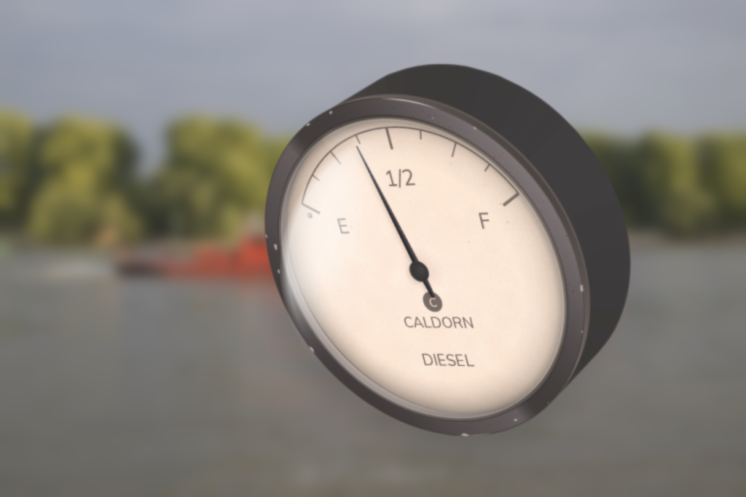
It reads 0.375
